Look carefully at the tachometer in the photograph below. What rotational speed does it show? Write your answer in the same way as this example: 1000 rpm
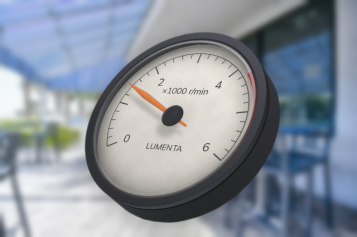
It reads 1400 rpm
